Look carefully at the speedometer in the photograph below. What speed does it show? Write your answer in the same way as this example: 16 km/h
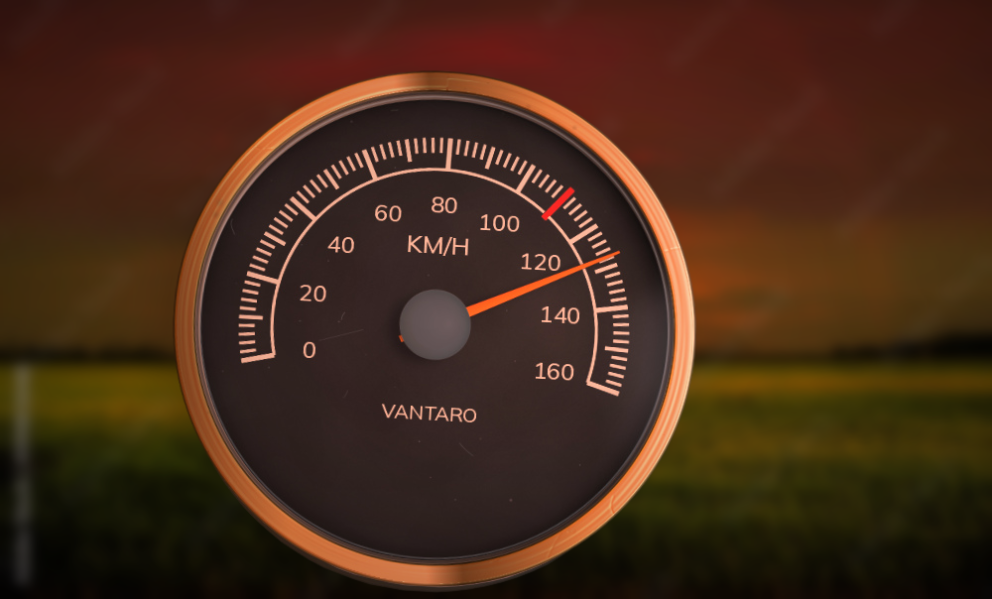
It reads 128 km/h
